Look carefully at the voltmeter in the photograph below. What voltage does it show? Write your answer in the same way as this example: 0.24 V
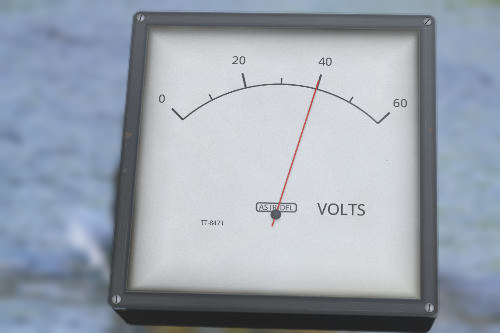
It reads 40 V
